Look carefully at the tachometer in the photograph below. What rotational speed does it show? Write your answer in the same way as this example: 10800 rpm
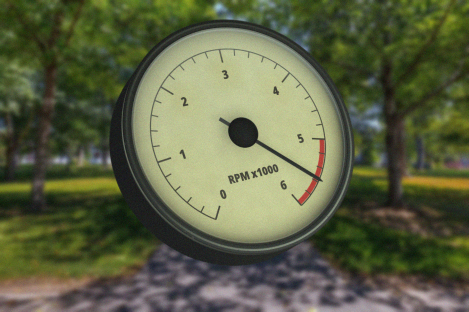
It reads 5600 rpm
